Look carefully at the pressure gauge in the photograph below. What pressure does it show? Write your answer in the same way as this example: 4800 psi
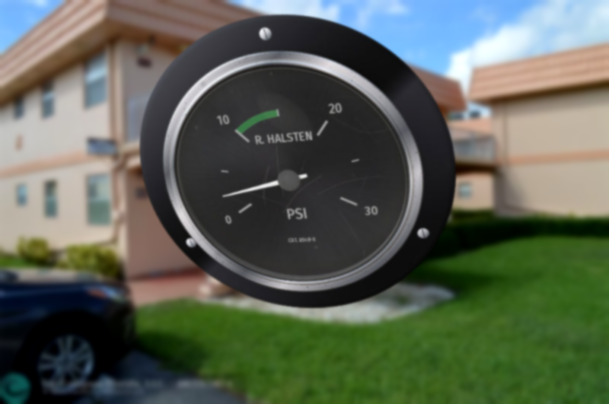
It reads 2.5 psi
